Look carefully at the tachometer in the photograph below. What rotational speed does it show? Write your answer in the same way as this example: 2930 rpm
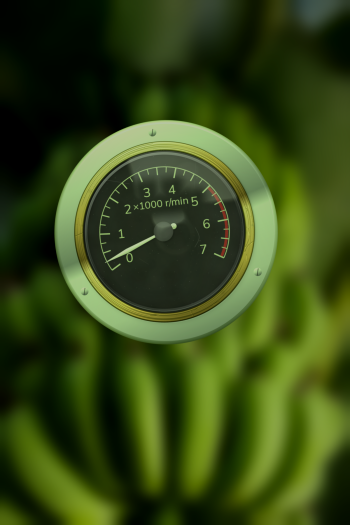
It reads 250 rpm
